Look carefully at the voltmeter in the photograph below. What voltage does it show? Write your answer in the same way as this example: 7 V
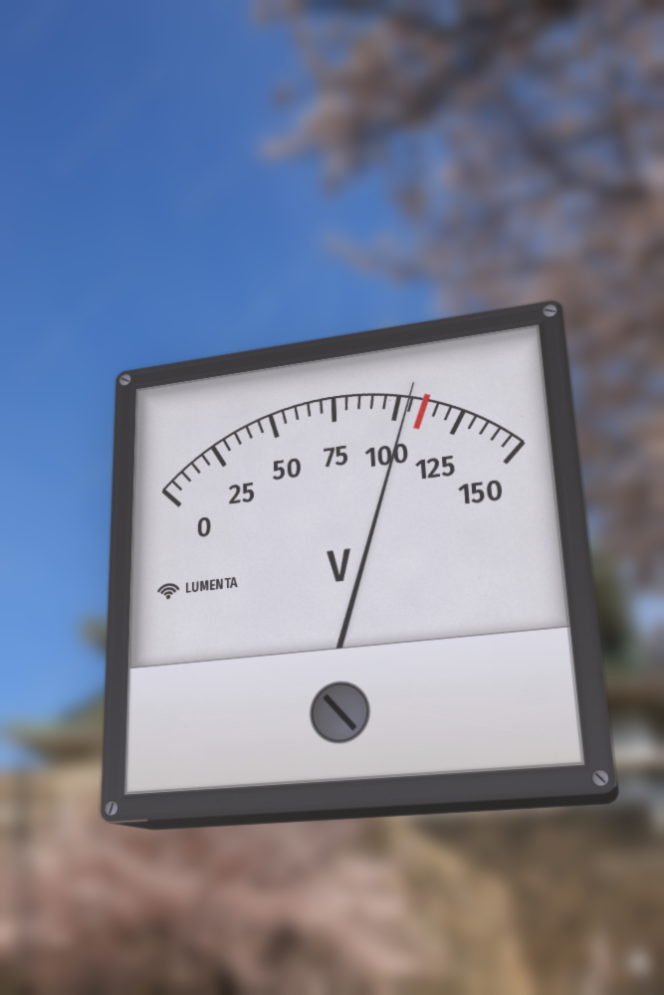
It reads 105 V
